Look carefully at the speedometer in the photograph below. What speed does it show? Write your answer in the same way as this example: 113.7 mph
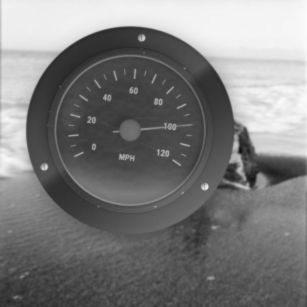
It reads 100 mph
